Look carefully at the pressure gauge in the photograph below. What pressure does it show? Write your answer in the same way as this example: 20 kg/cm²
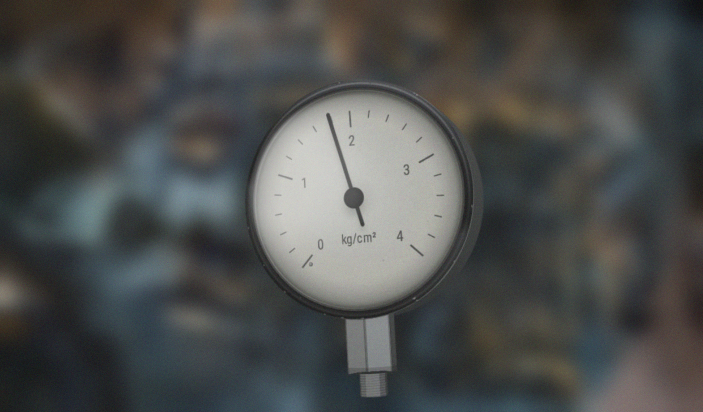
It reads 1.8 kg/cm²
